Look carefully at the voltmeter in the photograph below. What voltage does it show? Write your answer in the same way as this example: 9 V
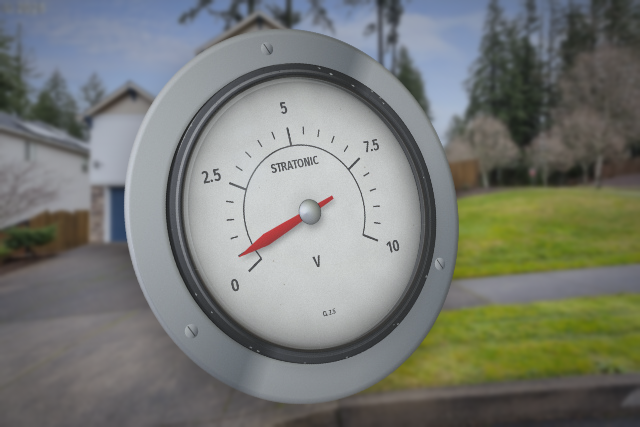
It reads 0.5 V
